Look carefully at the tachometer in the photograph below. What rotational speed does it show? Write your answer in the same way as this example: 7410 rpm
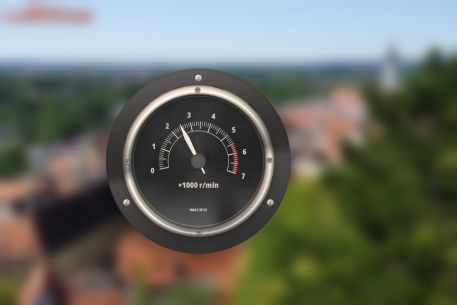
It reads 2500 rpm
